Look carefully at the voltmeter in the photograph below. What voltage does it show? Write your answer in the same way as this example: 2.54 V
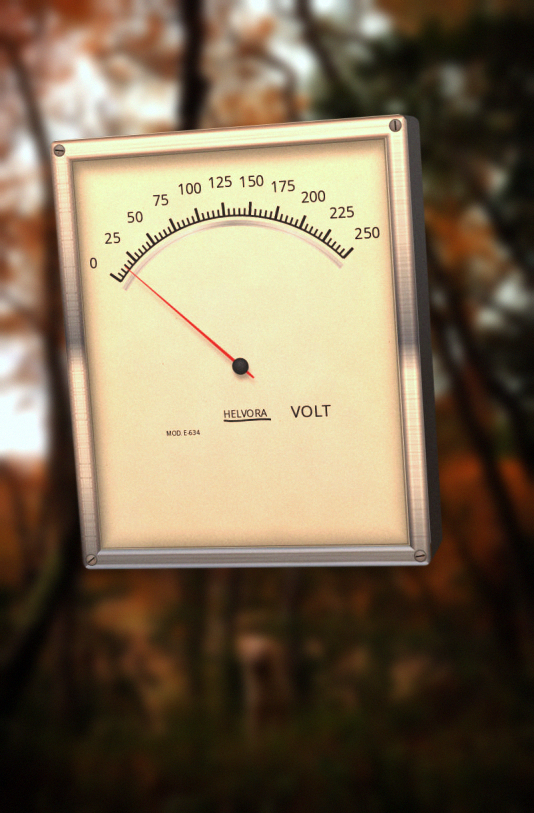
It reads 15 V
